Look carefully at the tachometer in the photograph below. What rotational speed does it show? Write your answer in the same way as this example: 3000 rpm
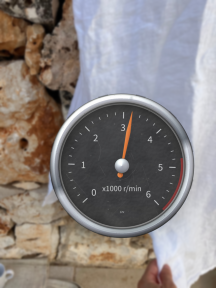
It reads 3200 rpm
